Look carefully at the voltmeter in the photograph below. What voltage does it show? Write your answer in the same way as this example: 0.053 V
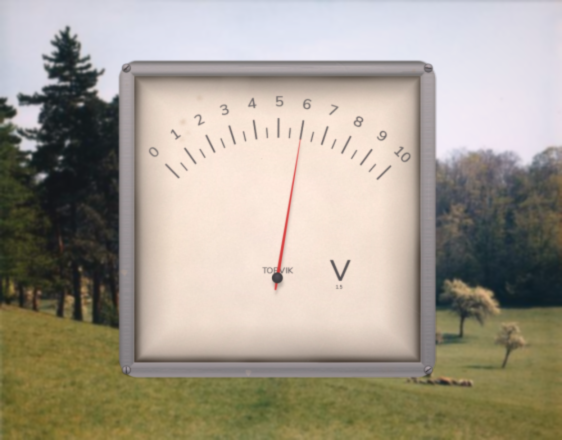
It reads 6 V
